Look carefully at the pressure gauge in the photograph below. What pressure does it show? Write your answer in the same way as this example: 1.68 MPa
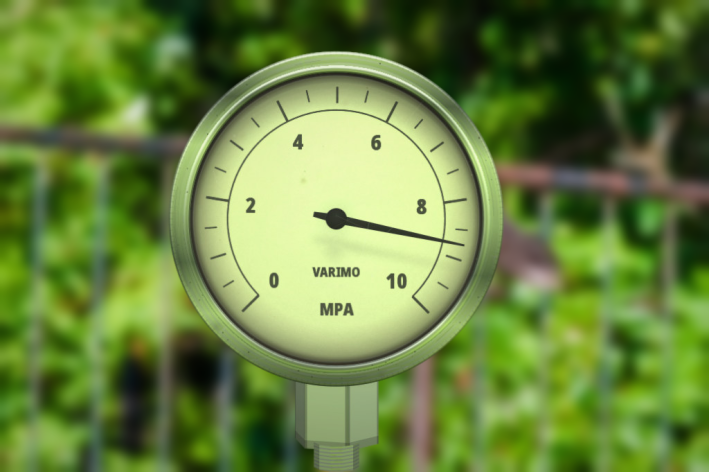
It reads 8.75 MPa
